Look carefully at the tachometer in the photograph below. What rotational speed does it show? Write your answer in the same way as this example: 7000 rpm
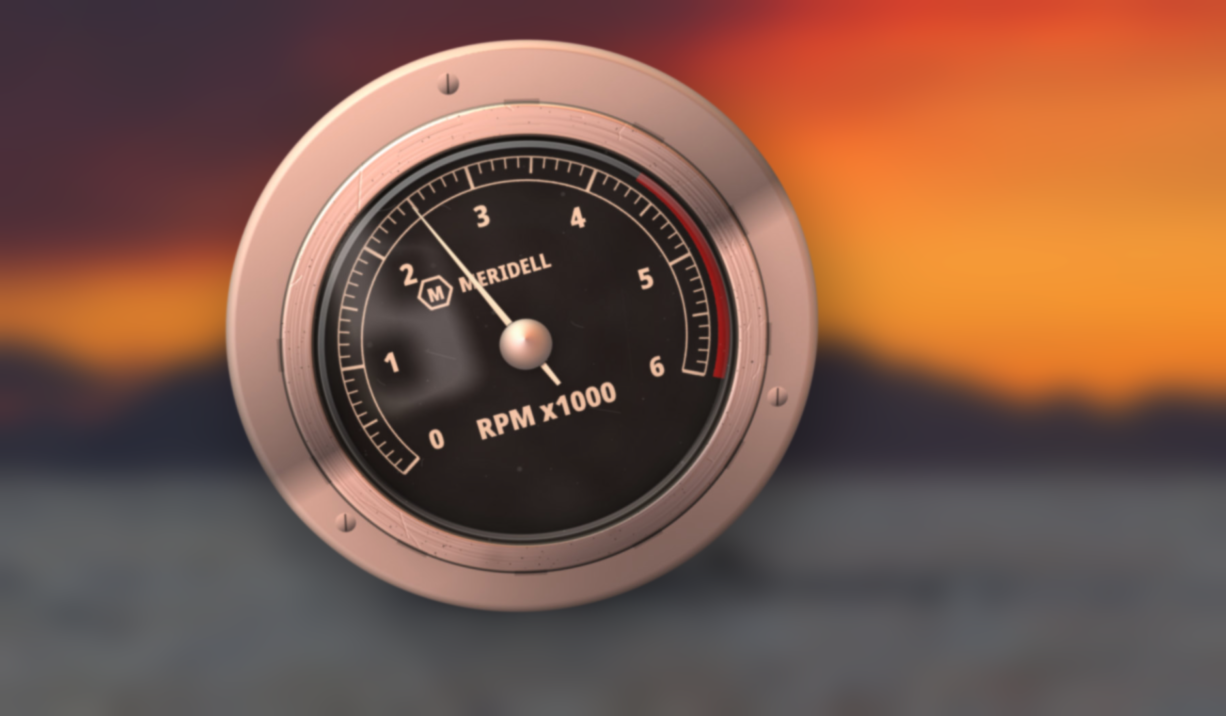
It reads 2500 rpm
